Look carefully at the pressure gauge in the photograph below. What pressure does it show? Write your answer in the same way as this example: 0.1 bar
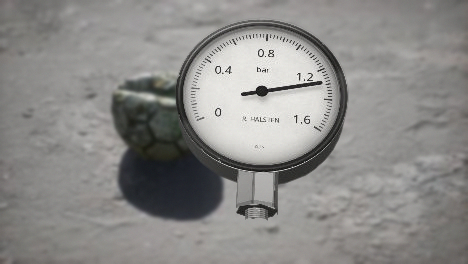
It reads 1.3 bar
